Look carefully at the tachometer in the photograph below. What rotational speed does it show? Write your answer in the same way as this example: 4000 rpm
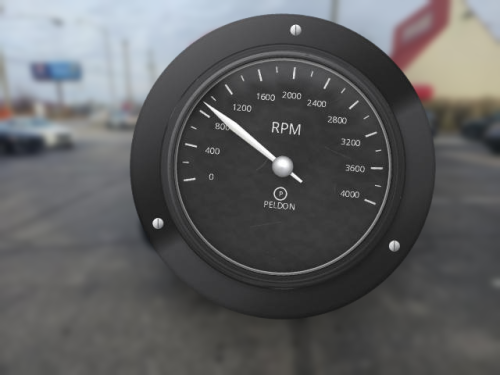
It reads 900 rpm
